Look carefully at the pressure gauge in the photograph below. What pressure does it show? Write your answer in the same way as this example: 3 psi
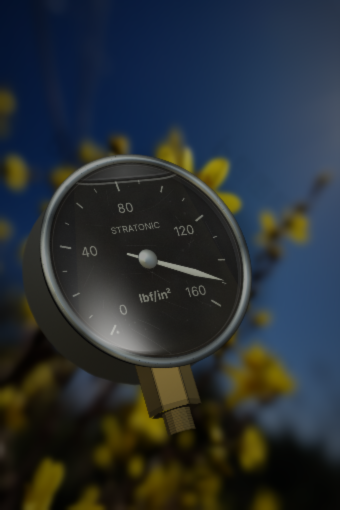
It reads 150 psi
